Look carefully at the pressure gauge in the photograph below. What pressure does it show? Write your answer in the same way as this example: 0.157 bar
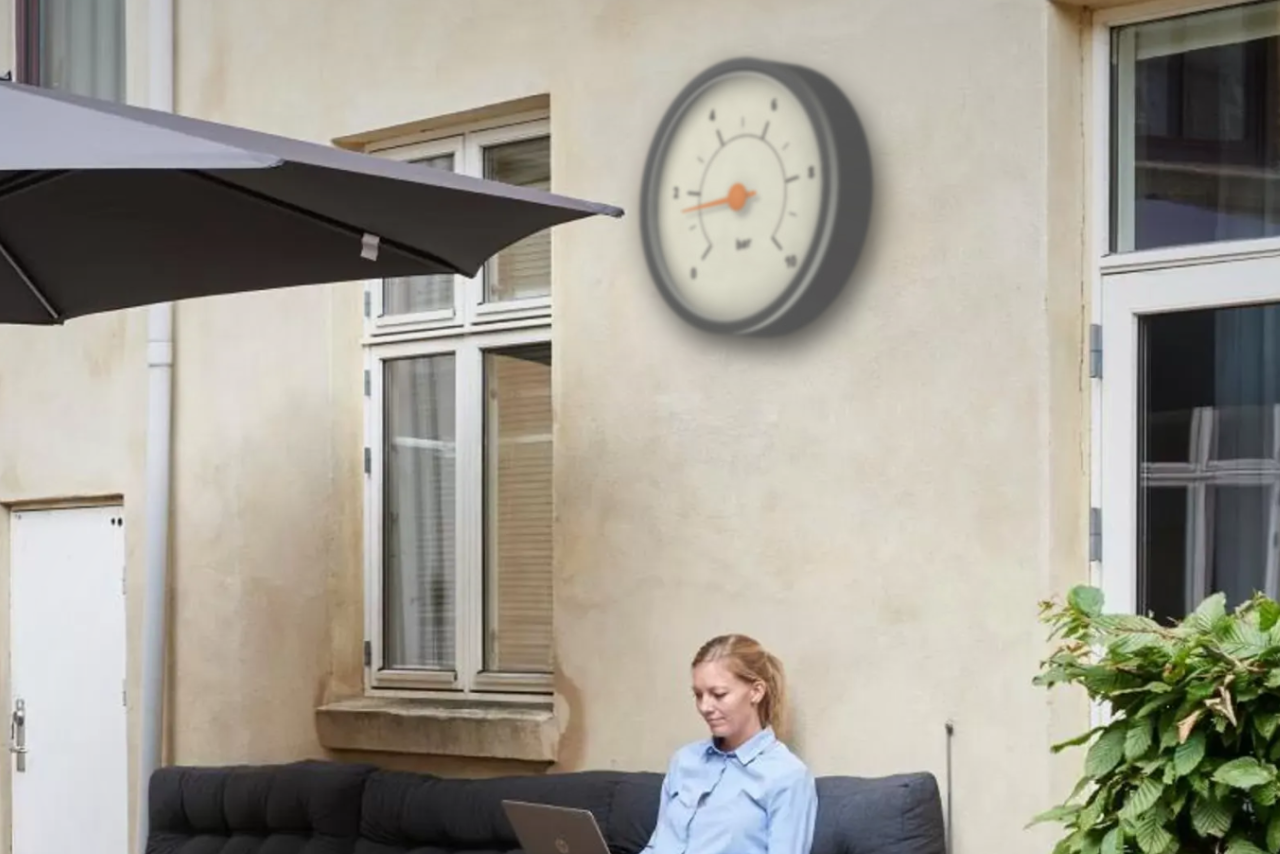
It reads 1.5 bar
